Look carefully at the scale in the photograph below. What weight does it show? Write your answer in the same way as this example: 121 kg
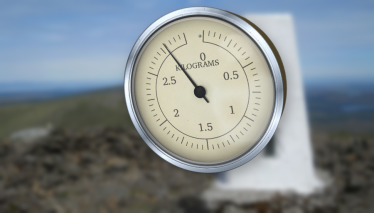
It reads 2.8 kg
